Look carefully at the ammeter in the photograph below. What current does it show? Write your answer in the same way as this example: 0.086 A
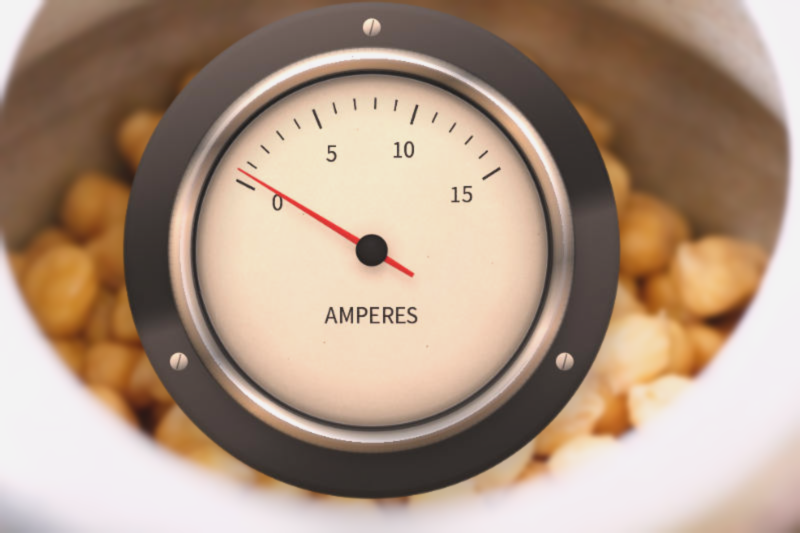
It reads 0.5 A
